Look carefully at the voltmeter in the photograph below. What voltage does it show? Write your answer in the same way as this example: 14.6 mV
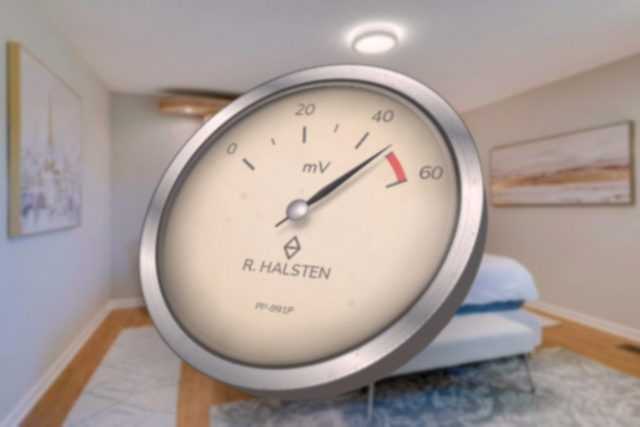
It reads 50 mV
